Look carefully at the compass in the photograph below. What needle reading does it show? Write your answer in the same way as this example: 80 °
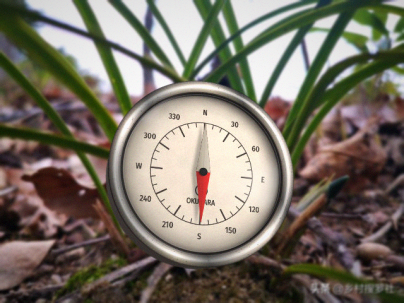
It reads 180 °
